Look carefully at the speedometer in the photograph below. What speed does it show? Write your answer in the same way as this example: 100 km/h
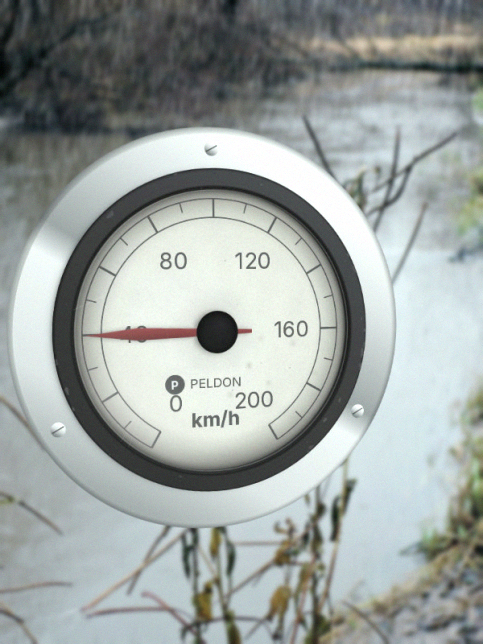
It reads 40 km/h
